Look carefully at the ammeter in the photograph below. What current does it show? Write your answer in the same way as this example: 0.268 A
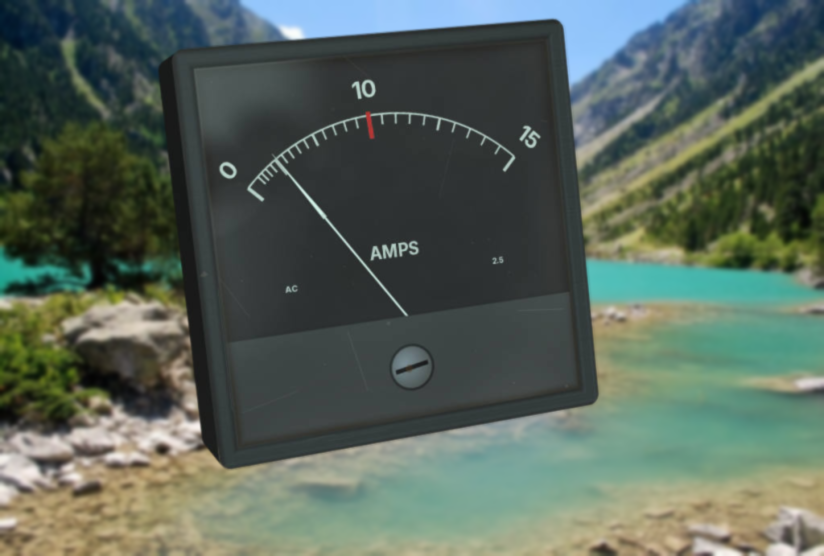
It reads 5 A
